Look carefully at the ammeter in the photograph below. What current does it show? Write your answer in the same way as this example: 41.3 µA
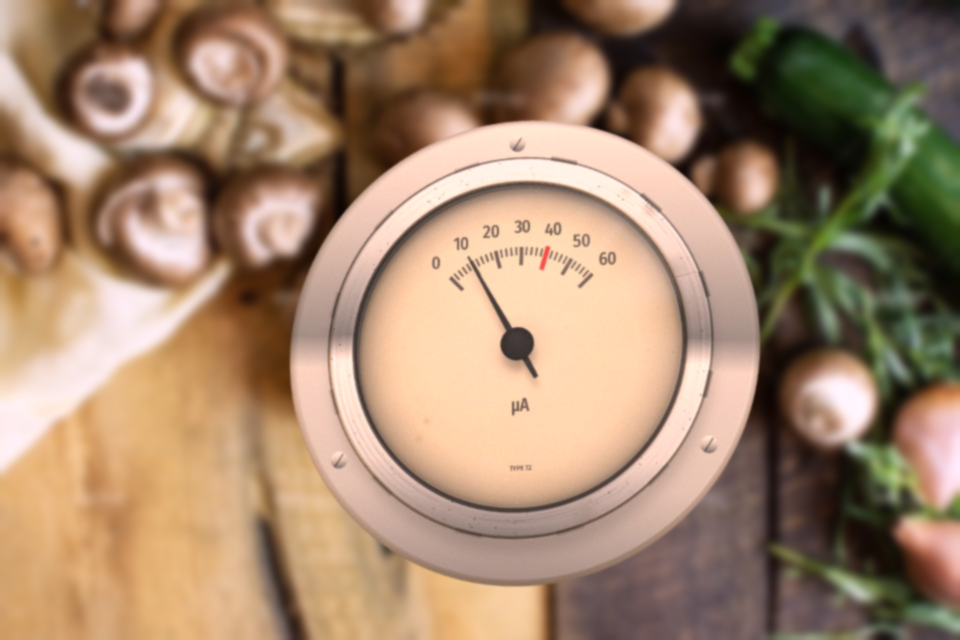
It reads 10 µA
